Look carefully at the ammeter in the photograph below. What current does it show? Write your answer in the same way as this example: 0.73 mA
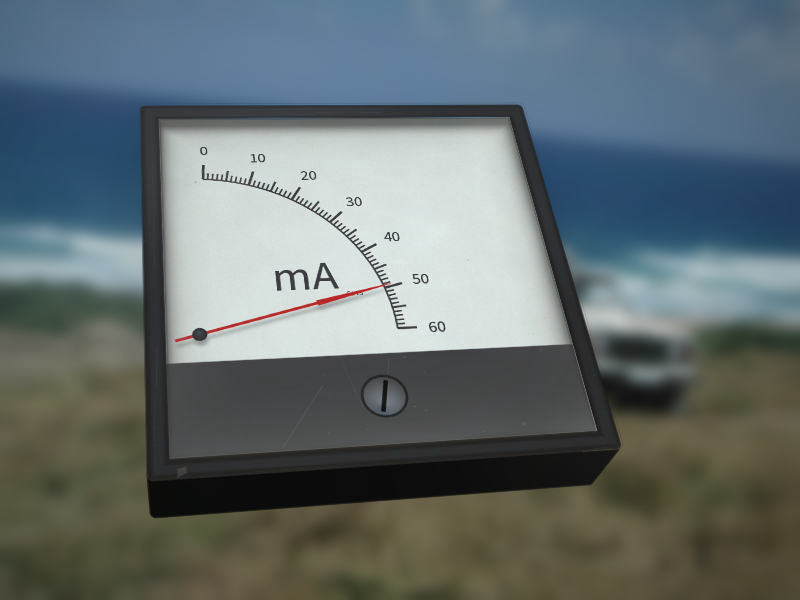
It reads 50 mA
